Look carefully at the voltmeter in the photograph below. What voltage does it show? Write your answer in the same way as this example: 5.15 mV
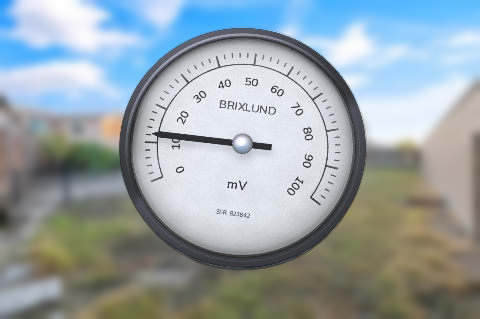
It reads 12 mV
